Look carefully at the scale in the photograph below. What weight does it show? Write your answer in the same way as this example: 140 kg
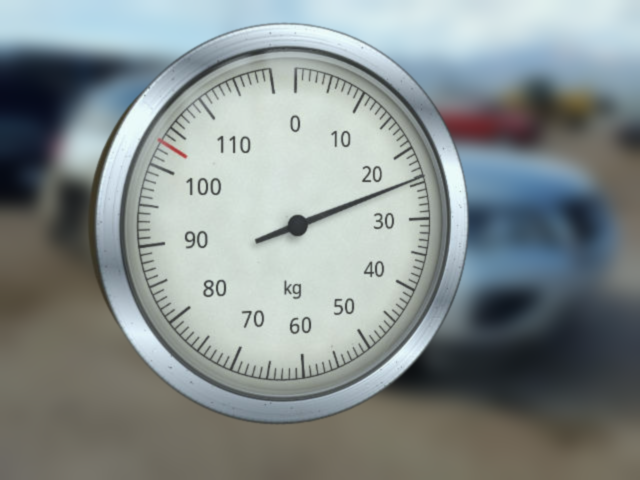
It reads 24 kg
